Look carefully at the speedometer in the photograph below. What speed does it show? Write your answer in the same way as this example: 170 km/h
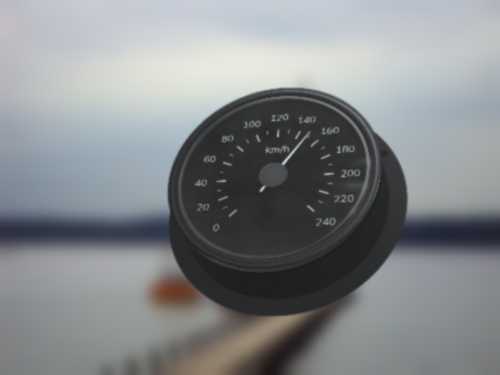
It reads 150 km/h
